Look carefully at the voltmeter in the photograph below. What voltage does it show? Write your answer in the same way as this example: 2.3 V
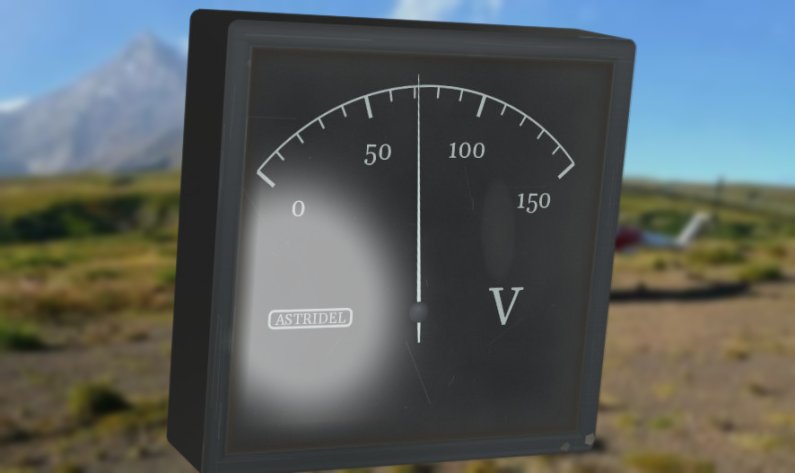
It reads 70 V
